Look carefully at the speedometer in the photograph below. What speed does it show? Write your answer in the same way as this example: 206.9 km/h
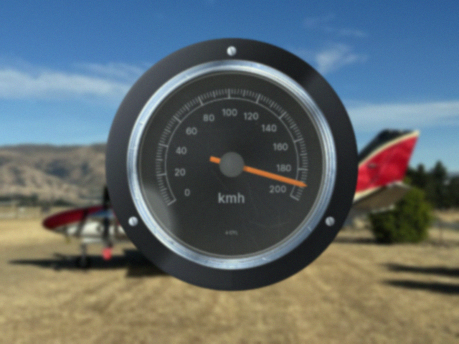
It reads 190 km/h
